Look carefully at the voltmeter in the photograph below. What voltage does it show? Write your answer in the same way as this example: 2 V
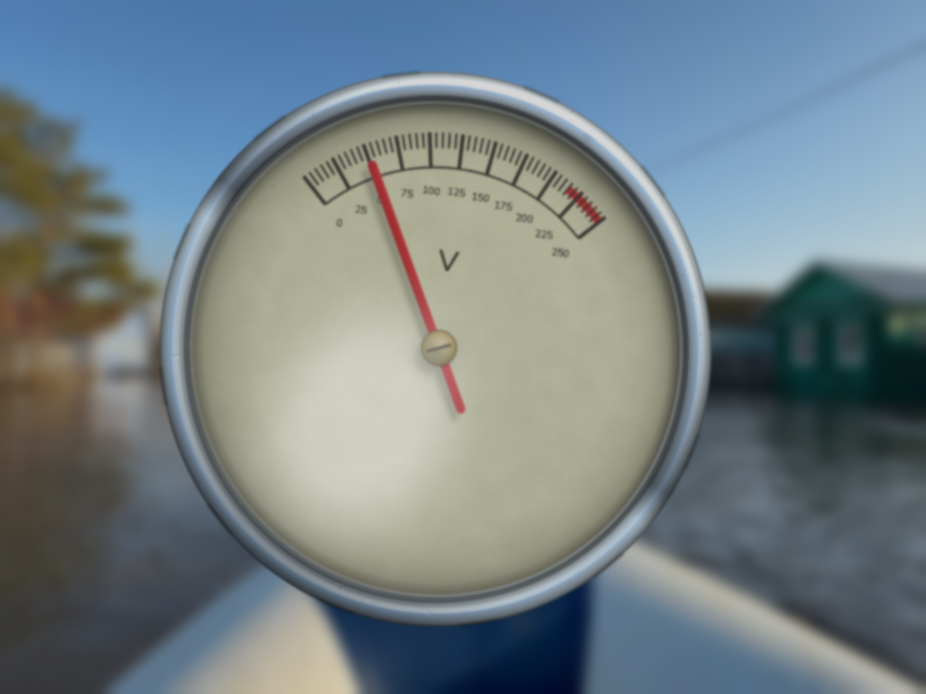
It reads 50 V
